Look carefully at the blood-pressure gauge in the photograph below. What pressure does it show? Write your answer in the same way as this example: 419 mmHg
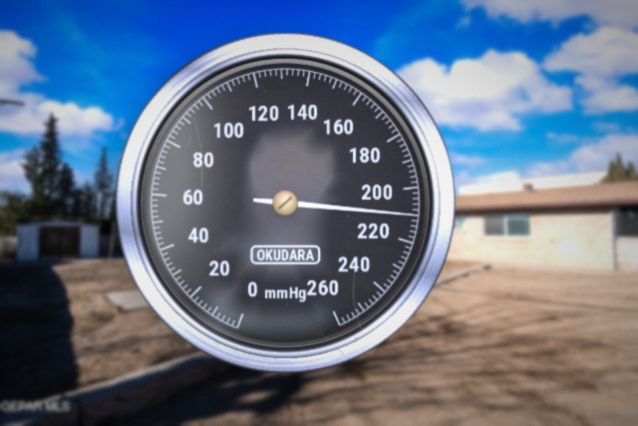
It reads 210 mmHg
